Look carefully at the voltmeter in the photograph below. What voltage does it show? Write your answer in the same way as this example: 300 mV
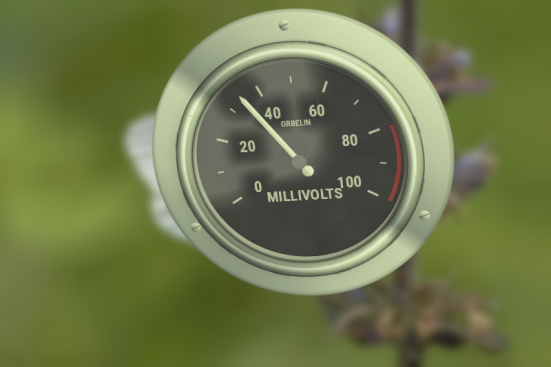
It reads 35 mV
